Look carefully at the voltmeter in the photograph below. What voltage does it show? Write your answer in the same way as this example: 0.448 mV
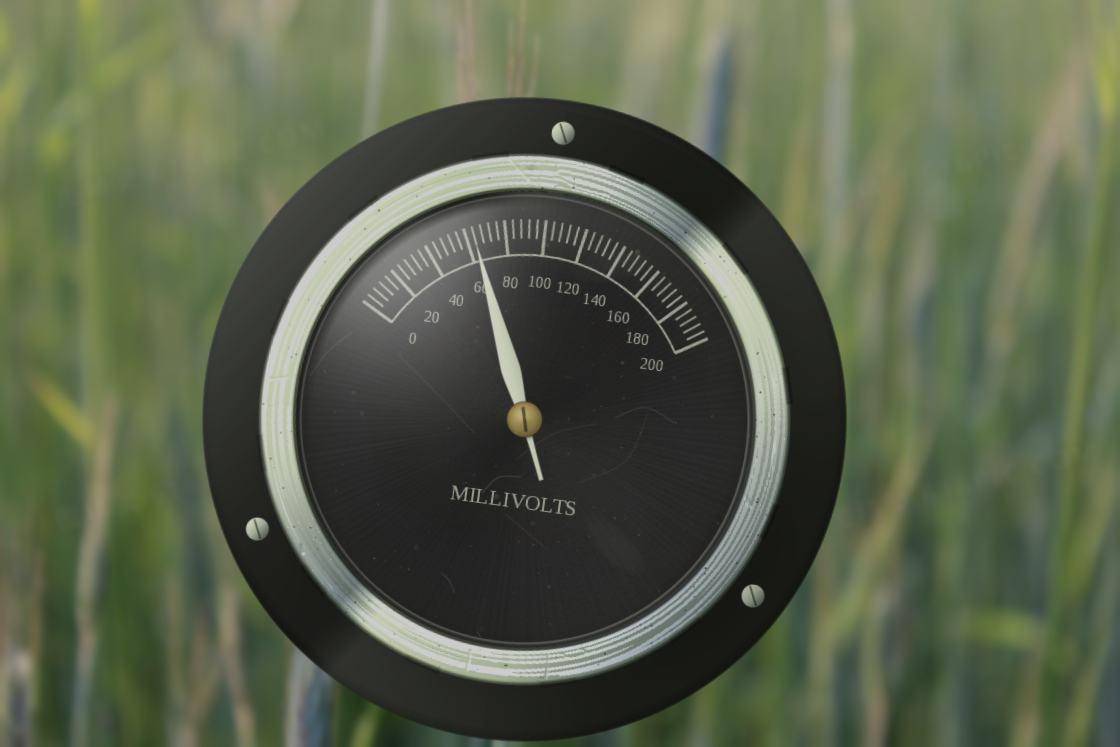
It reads 64 mV
